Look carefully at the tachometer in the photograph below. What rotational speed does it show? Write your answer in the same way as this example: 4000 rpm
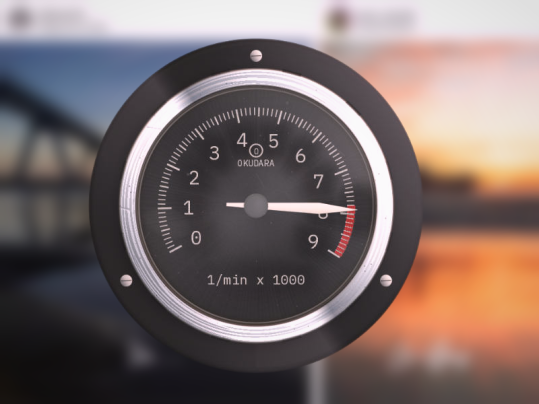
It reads 7900 rpm
